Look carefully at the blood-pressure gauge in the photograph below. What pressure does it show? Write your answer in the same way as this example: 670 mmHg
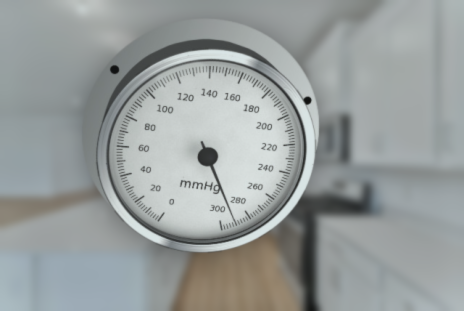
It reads 290 mmHg
